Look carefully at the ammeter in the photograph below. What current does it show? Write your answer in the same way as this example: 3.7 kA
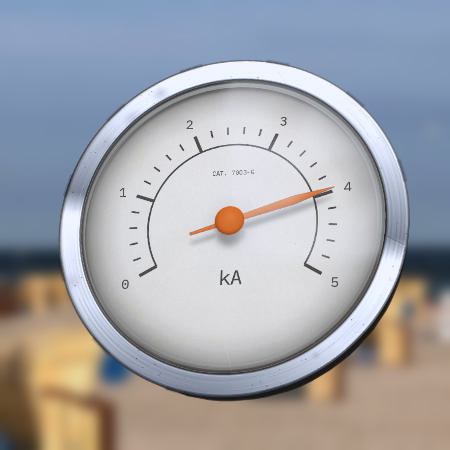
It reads 4 kA
